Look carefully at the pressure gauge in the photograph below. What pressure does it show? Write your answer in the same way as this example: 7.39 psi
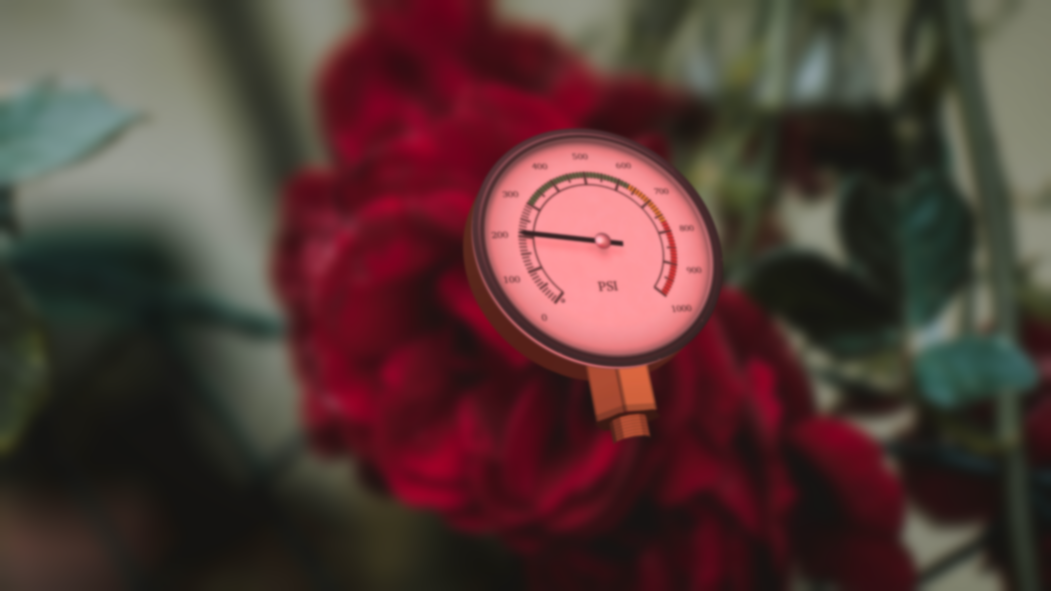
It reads 200 psi
